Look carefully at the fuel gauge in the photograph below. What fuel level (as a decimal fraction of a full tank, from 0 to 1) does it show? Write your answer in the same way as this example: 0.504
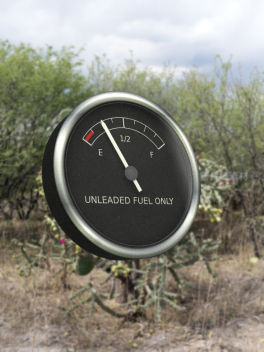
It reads 0.25
